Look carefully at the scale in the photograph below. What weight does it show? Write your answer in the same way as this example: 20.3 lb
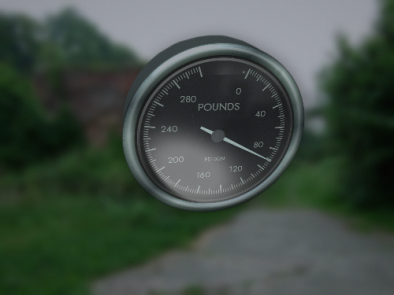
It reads 90 lb
